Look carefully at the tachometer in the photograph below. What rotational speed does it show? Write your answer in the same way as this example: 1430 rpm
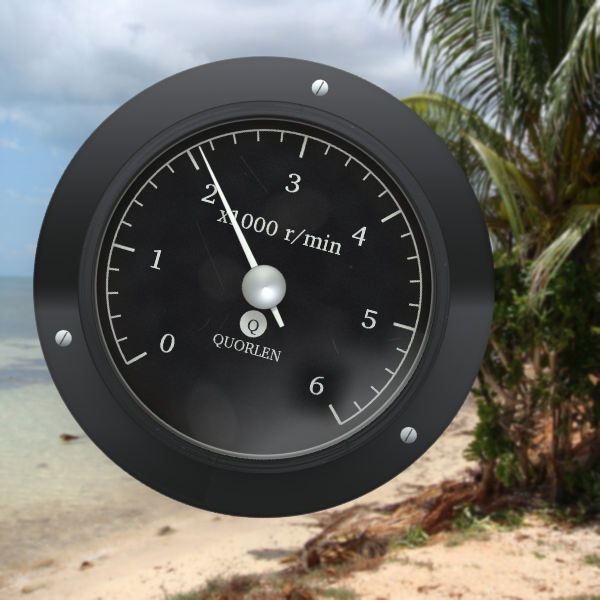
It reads 2100 rpm
